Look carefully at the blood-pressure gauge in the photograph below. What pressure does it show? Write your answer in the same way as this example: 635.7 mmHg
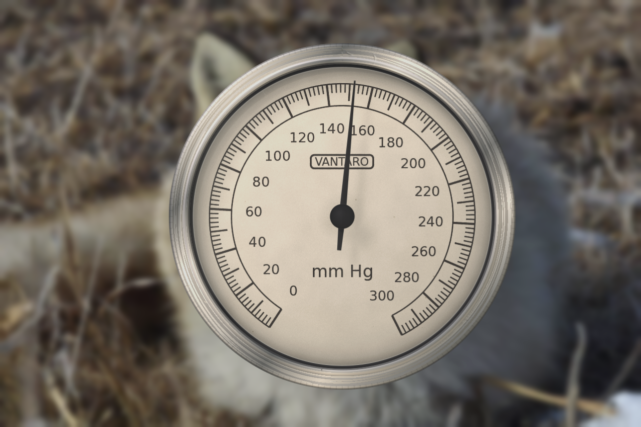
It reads 152 mmHg
